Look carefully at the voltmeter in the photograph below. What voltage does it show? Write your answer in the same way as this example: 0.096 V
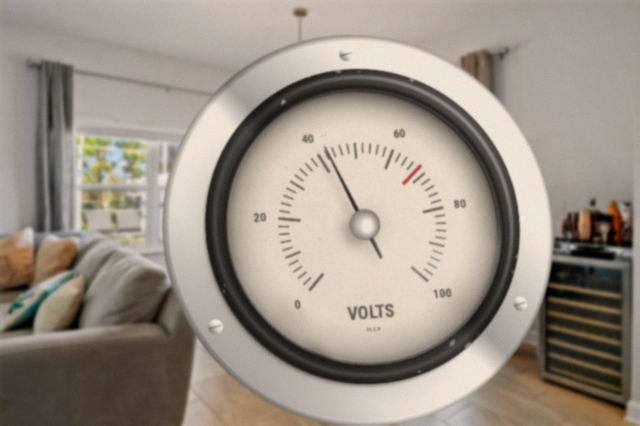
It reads 42 V
